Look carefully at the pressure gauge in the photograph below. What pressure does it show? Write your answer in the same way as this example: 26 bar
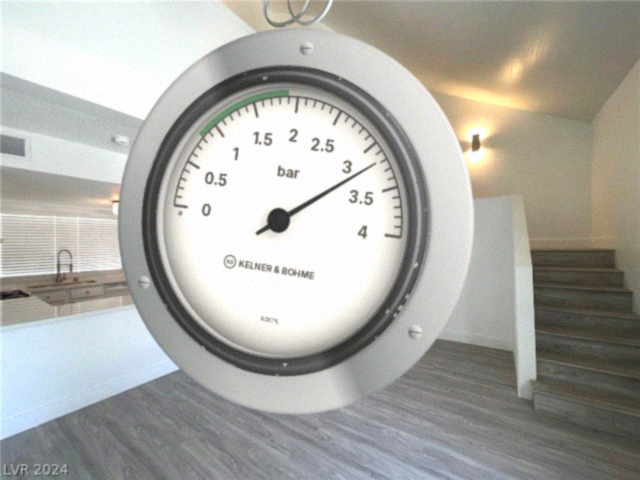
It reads 3.2 bar
